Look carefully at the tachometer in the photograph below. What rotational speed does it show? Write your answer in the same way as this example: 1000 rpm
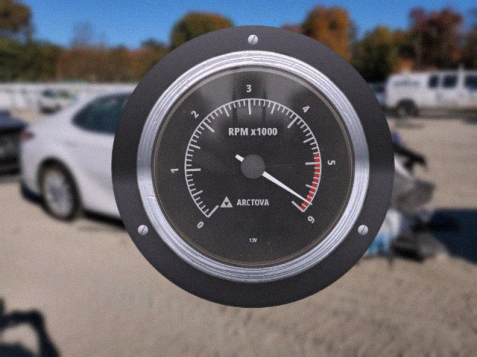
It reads 5800 rpm
